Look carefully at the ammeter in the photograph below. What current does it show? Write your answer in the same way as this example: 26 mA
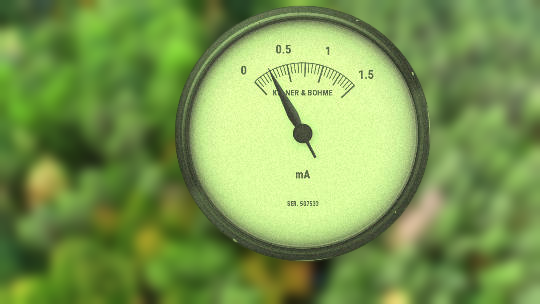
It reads 0.25 mA
